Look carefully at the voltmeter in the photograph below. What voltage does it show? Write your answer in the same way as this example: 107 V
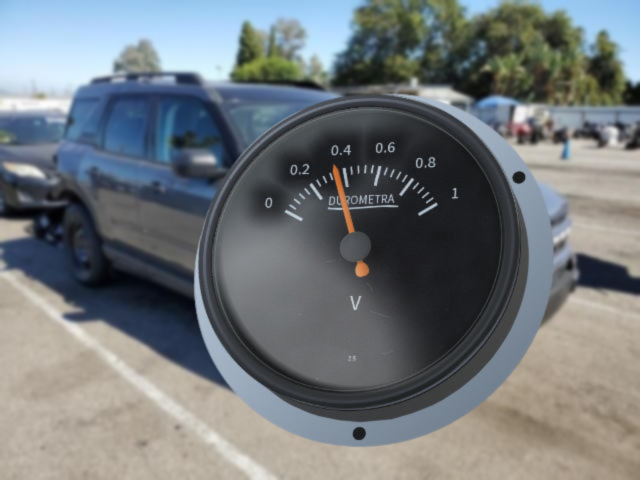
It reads 0.36 V
